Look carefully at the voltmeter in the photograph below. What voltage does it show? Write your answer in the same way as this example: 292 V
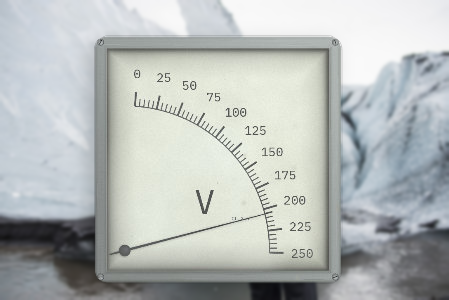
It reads 205 V
